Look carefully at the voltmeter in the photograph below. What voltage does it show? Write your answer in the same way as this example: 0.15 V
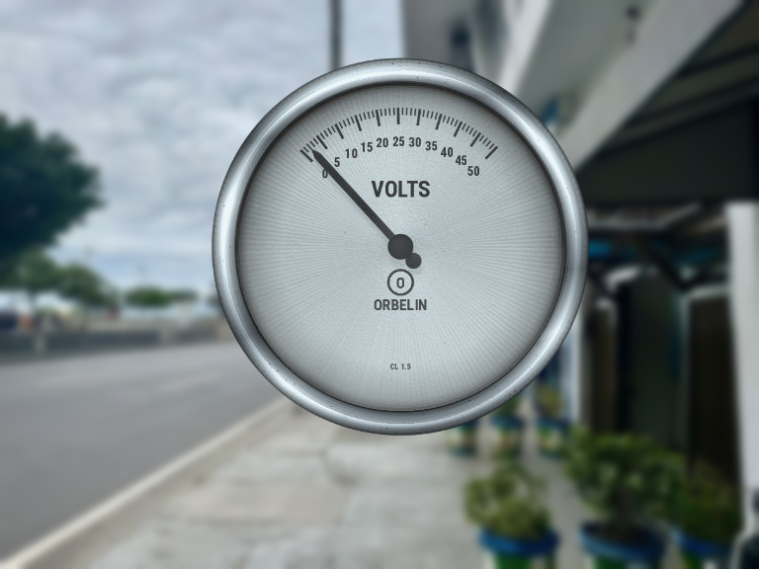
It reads 2 V
